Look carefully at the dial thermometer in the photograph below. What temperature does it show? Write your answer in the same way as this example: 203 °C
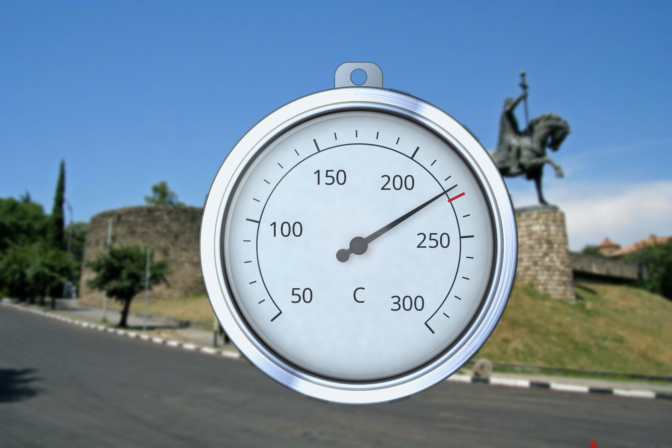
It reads 225 °C
